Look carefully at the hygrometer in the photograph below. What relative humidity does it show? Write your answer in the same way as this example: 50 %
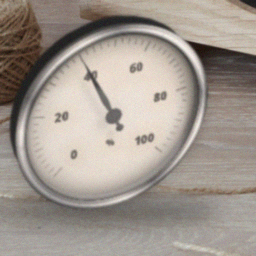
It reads 40 %
